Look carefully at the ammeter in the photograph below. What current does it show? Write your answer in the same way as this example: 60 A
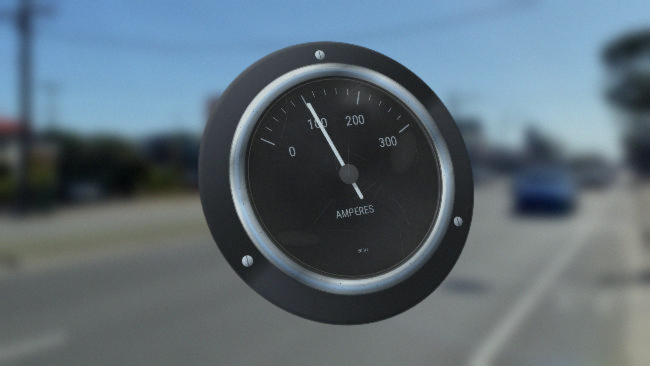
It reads 100 A
